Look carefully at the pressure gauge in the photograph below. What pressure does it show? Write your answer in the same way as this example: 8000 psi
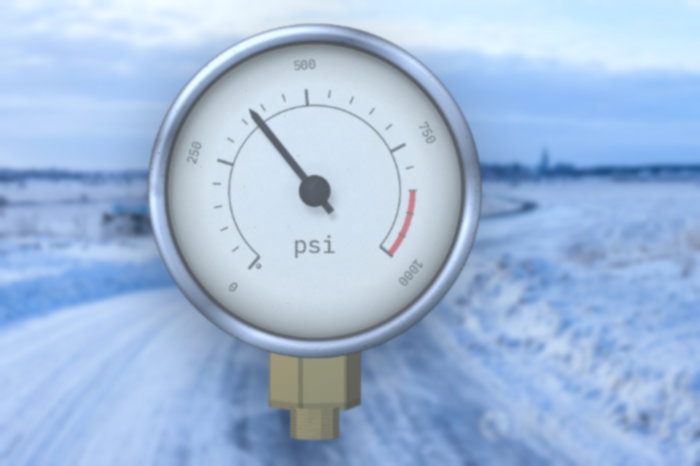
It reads 375 psi
